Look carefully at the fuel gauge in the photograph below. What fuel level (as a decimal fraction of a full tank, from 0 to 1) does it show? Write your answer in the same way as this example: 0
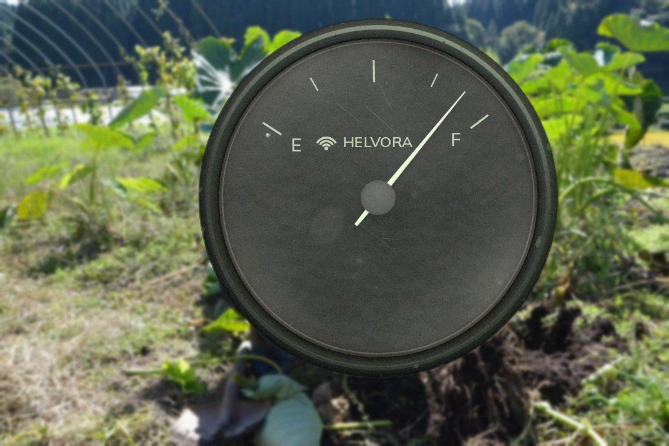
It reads 0.875
